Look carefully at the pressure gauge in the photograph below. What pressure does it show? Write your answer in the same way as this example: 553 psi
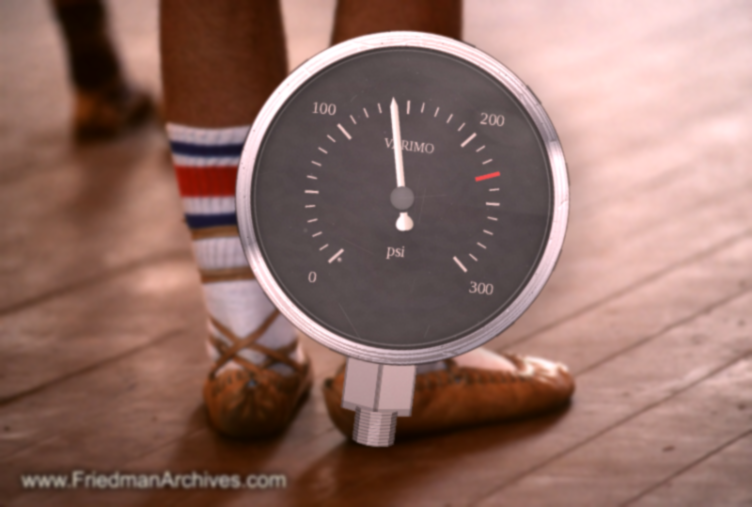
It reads 140 psi
